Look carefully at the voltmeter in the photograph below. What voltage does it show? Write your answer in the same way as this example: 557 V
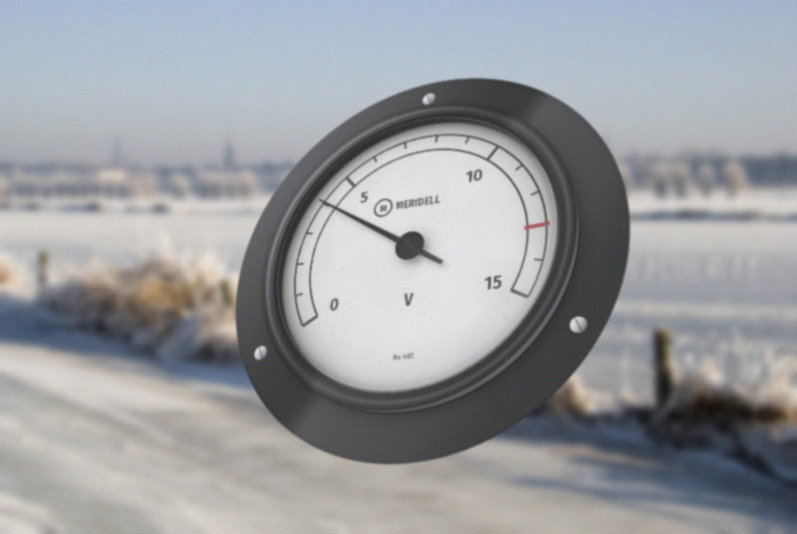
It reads 4 V
